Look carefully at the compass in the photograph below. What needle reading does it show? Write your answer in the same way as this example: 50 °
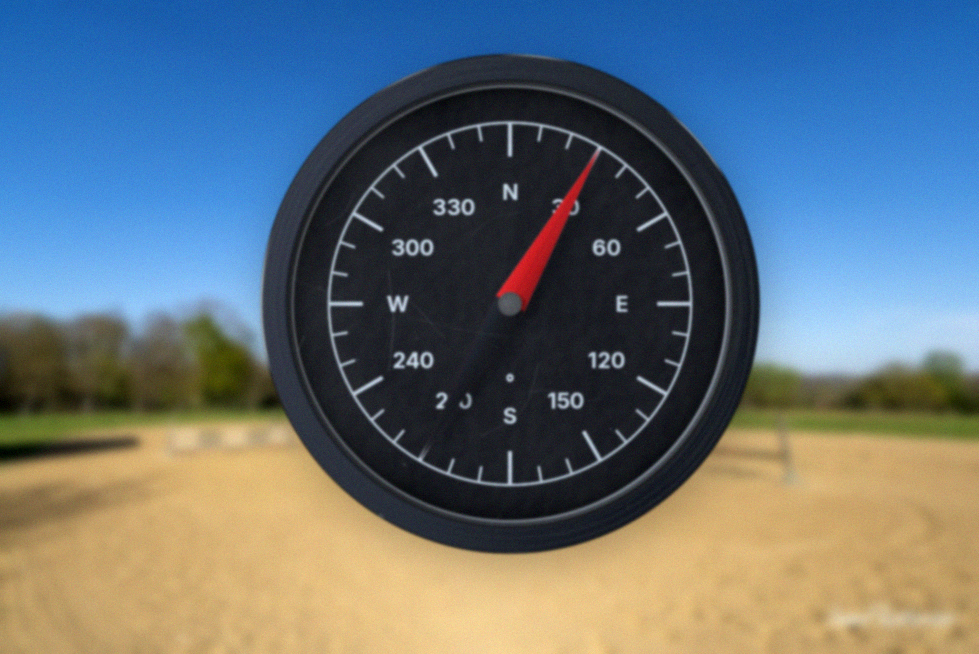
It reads 30 °
